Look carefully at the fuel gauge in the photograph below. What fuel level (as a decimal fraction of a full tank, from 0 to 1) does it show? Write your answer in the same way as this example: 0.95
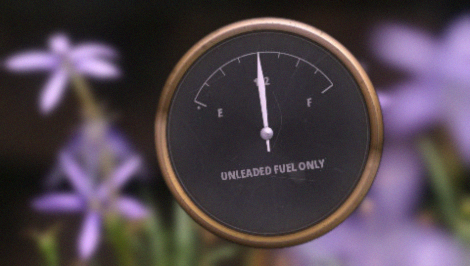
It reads 0.5
